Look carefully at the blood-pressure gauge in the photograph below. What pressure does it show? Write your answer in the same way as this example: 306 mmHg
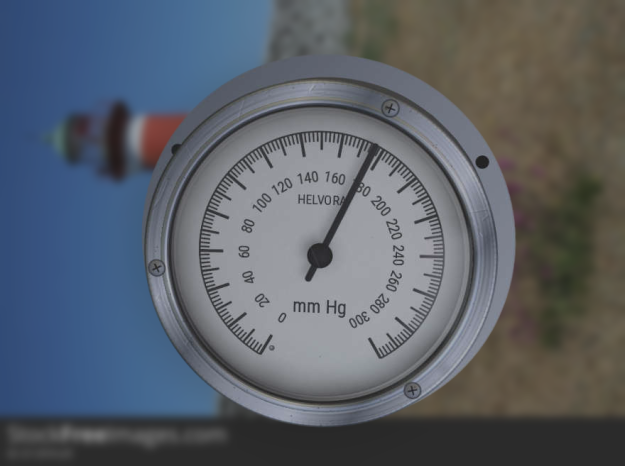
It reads 176 mmHg
